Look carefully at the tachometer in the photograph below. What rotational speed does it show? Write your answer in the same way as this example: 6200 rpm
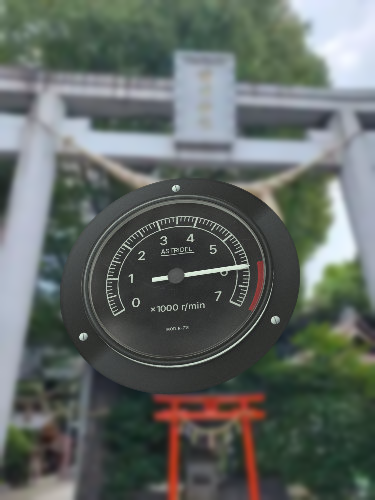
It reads 6000 rpm
